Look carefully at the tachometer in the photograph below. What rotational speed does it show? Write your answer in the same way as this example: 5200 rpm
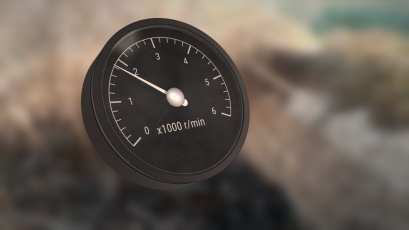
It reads 1800 rpm
